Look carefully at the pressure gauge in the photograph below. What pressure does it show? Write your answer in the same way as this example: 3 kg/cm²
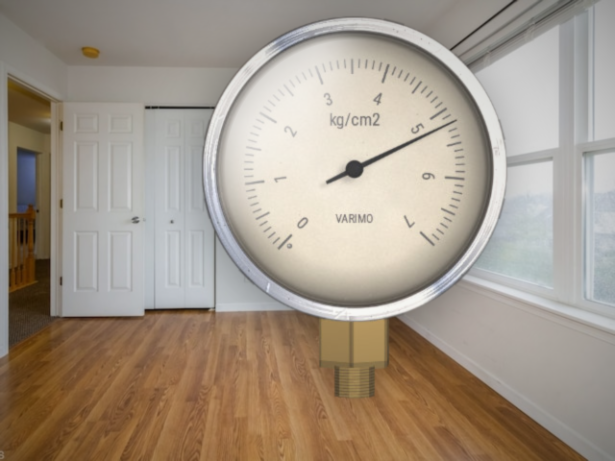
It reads 5.2 kg/cm²
